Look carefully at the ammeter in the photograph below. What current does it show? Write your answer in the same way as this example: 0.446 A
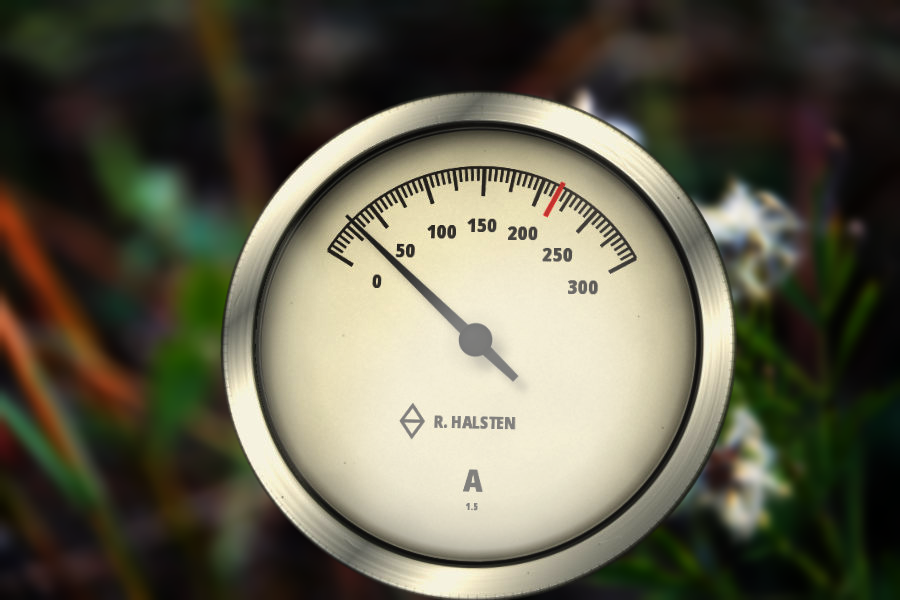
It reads 30 A
